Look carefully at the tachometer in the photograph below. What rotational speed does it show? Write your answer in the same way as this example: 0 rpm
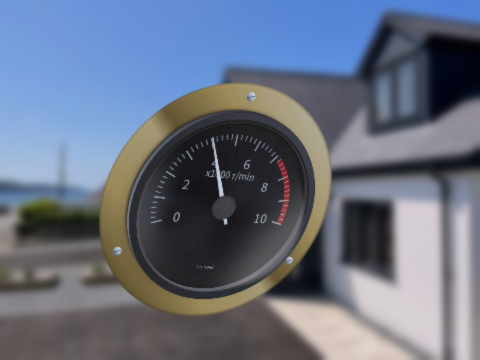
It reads 4000 rpm
